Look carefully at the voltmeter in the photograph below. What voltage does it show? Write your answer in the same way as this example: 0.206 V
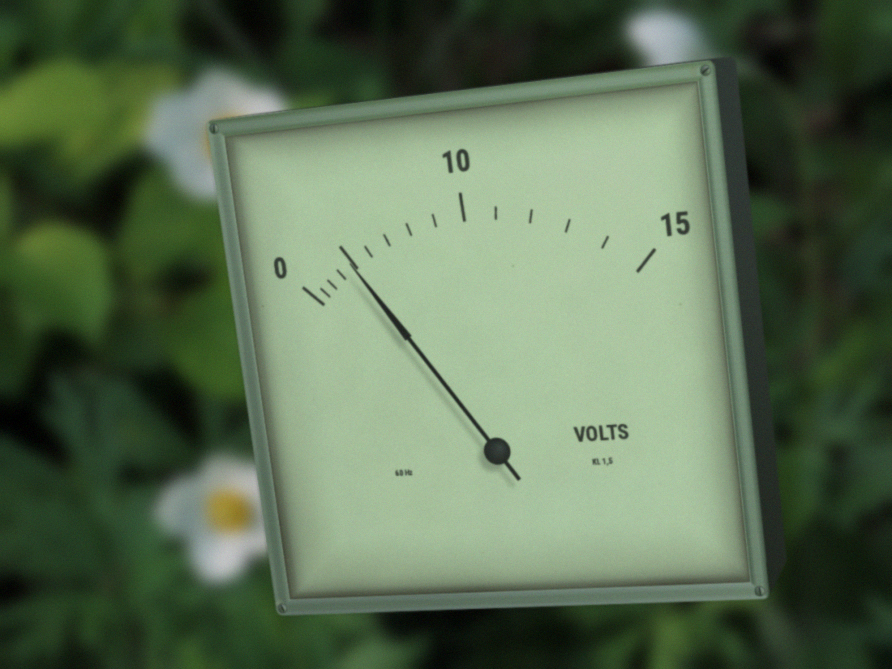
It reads 5 V
